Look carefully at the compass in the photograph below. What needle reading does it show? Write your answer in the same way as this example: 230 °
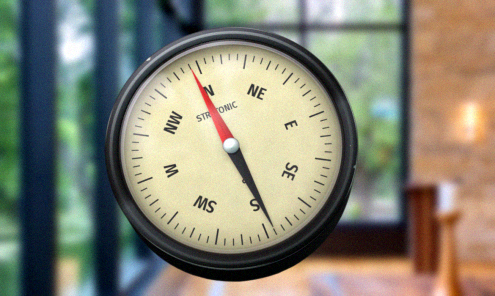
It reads 355 °
